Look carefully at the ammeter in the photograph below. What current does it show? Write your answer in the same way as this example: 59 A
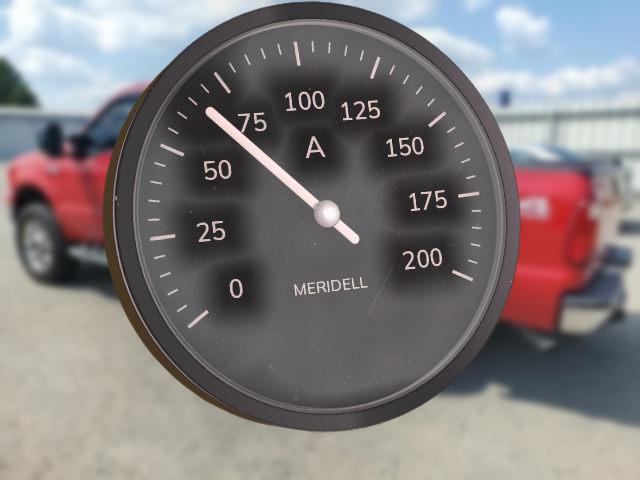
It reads 65 A
